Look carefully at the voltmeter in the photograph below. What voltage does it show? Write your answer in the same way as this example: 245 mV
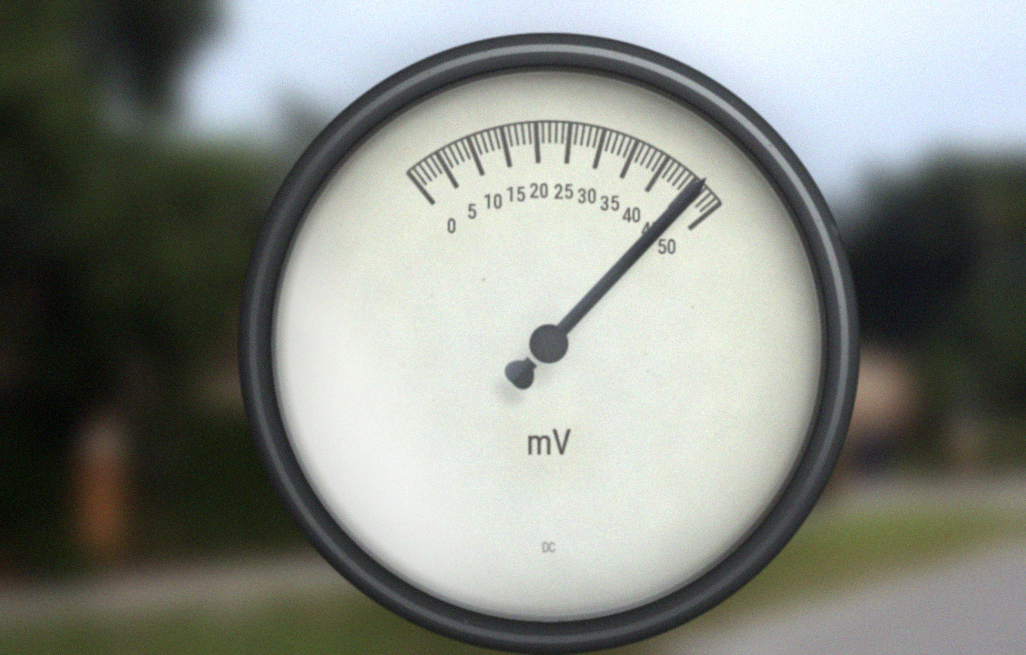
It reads 46 mV
